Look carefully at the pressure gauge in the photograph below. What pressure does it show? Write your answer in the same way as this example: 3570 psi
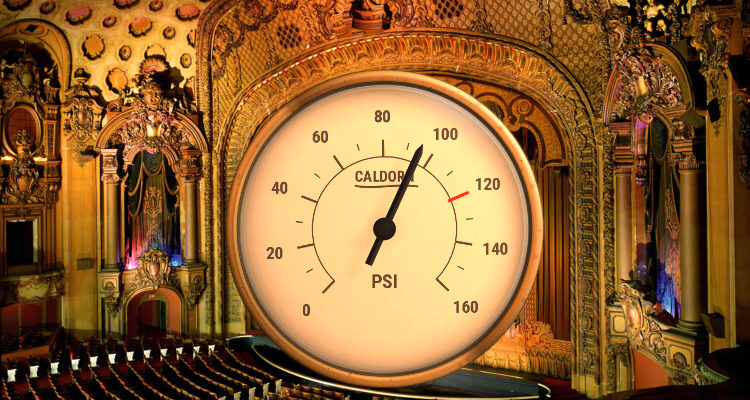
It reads 95 psi
